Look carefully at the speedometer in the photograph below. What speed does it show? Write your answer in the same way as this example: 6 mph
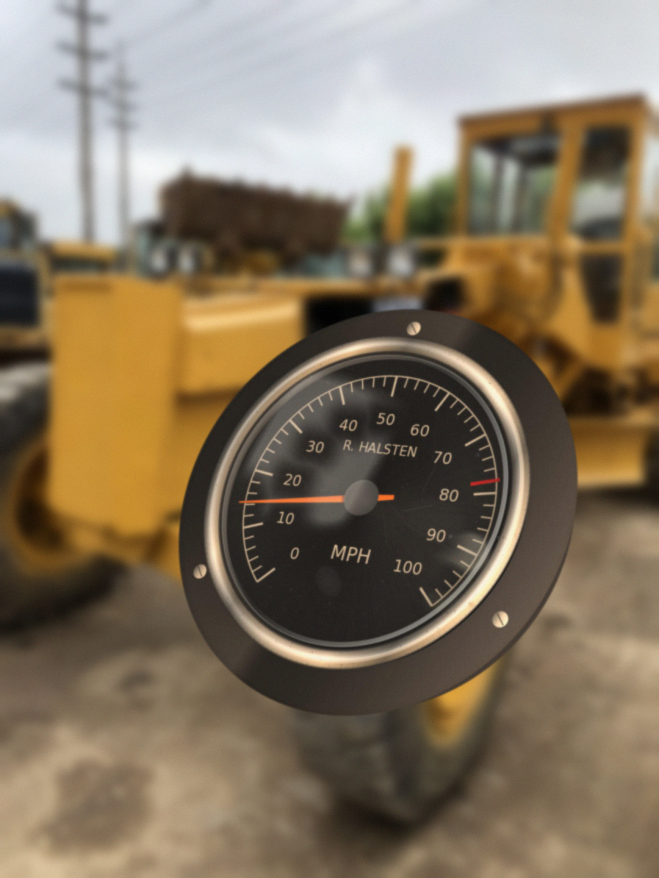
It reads 14 mph
